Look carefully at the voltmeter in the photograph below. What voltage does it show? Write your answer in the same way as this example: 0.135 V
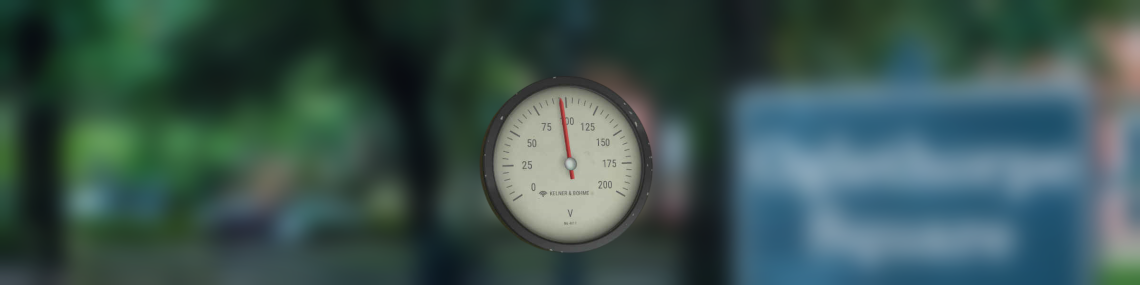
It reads 95 V
